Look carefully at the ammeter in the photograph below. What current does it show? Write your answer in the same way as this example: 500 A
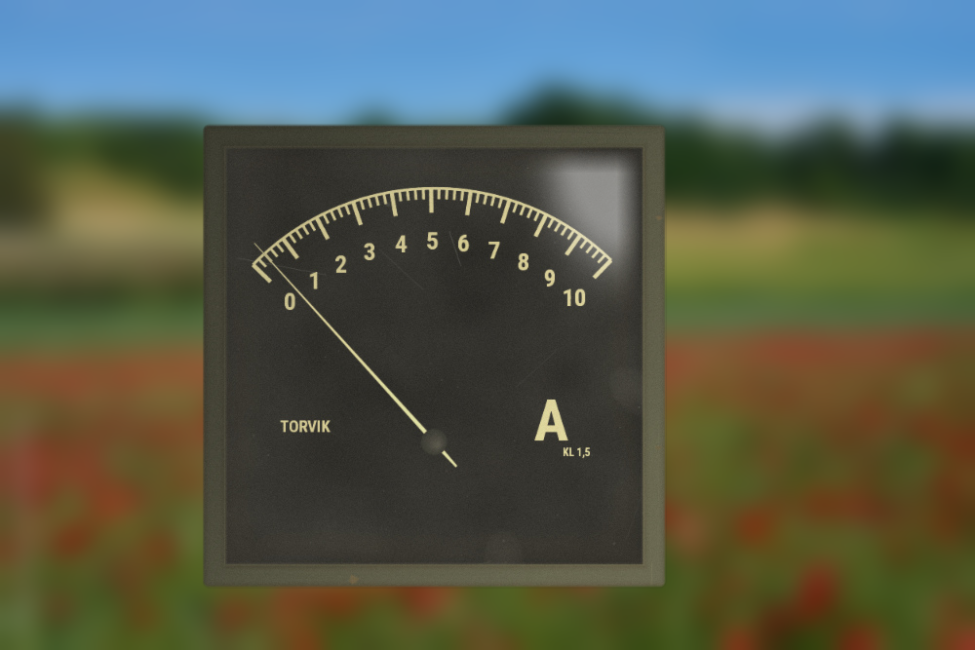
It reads 0.4 A
